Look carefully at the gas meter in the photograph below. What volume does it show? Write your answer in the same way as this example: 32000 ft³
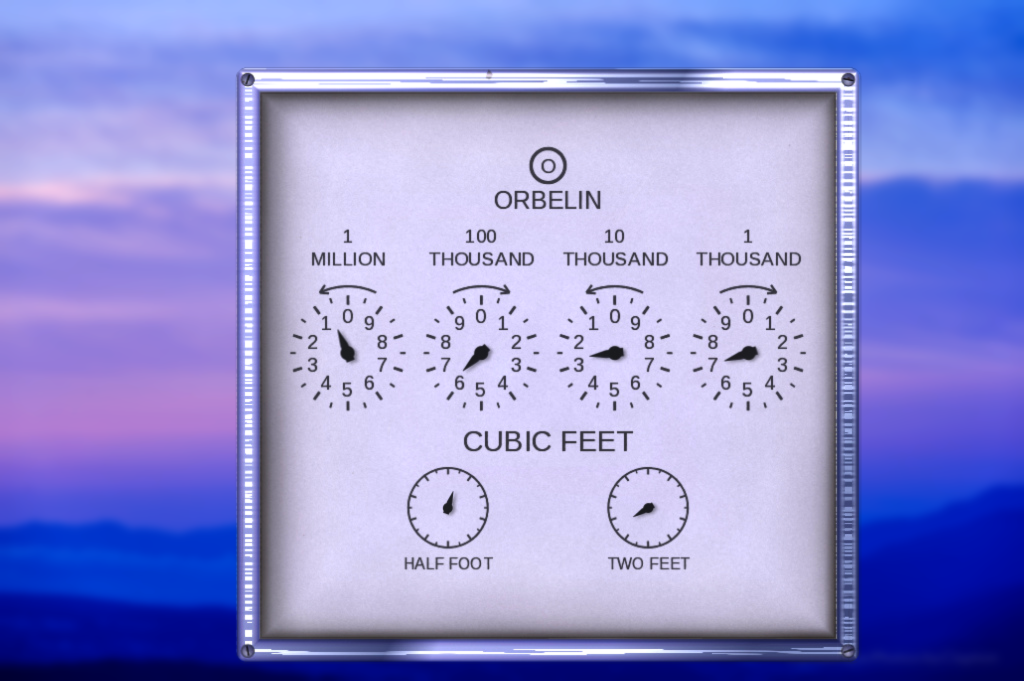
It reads 62700 ft³
